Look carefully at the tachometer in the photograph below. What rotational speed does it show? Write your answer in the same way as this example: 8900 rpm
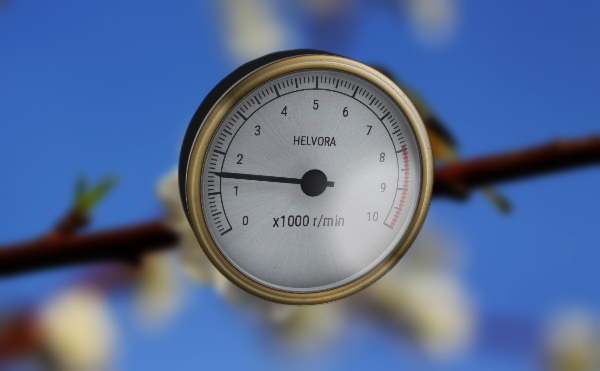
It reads 1500 rpm
